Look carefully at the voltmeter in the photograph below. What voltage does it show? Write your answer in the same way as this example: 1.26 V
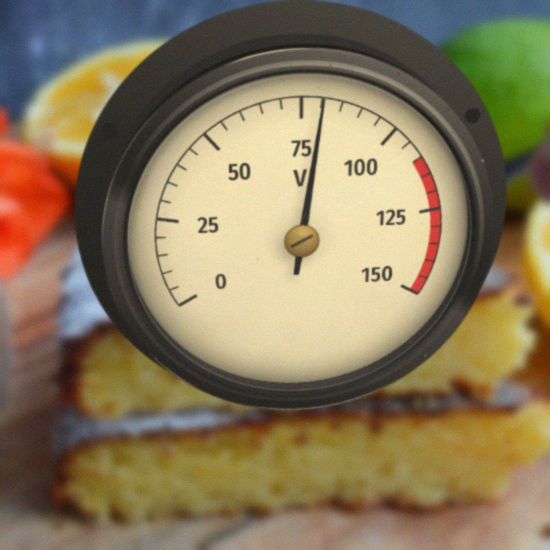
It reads 80 V
